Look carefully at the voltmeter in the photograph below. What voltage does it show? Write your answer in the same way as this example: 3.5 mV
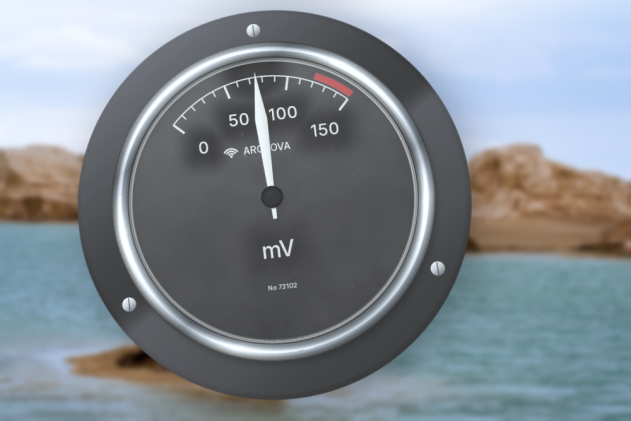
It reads 75 mV
